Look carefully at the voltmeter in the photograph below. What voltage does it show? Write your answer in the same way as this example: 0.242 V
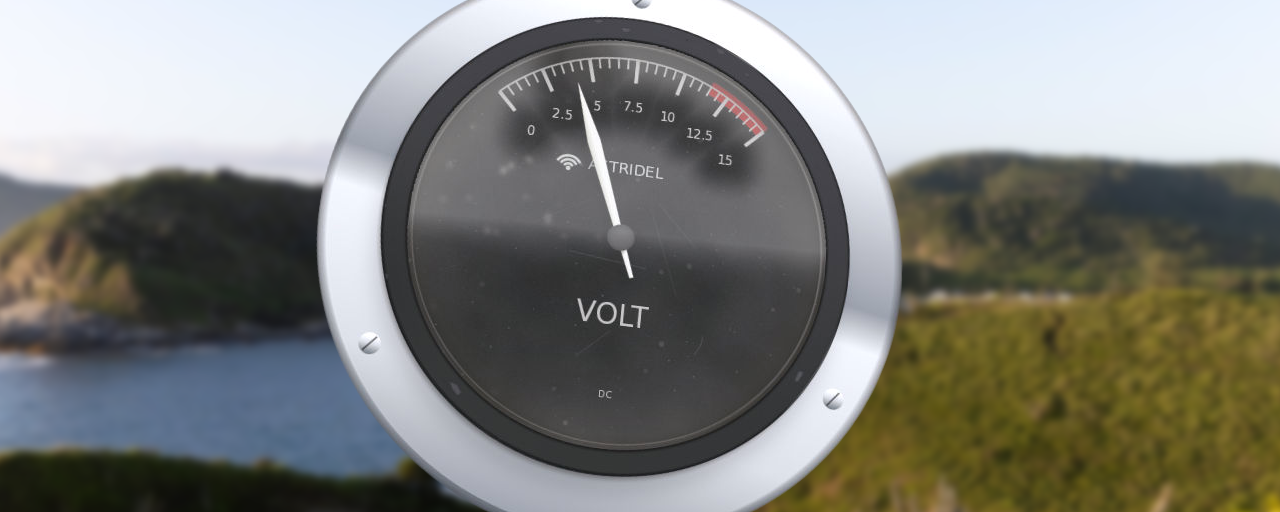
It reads 4 V
